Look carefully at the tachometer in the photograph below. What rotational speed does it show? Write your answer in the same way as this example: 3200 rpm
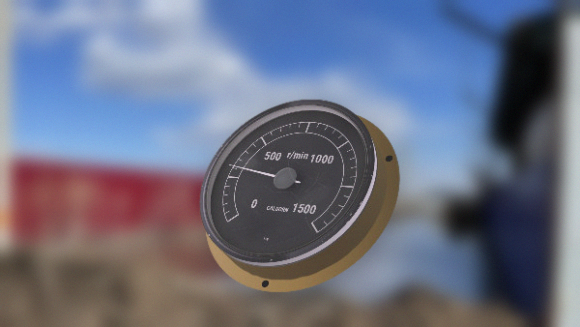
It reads 300 rpm
